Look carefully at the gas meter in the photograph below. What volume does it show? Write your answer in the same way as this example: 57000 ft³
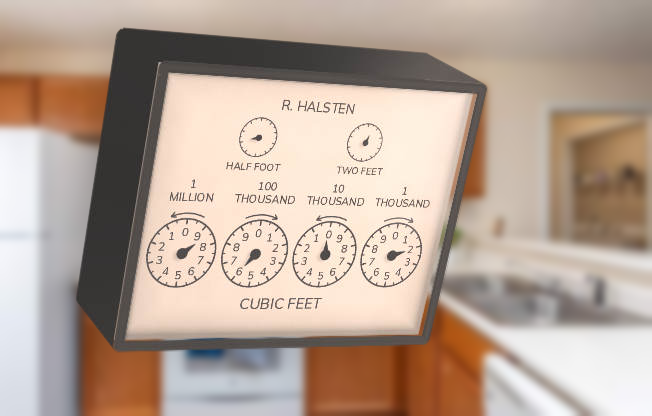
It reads 860200 ft³
